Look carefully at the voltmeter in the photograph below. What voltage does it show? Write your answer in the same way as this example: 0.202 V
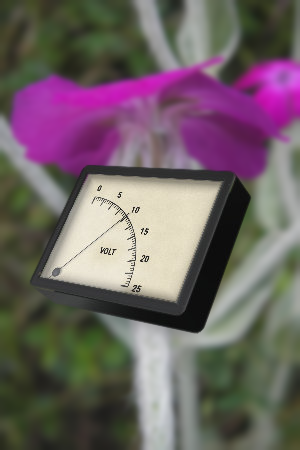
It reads 10 V
